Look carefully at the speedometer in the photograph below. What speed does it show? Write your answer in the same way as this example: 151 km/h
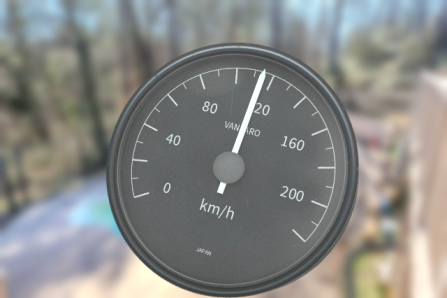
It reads 115 km/h
